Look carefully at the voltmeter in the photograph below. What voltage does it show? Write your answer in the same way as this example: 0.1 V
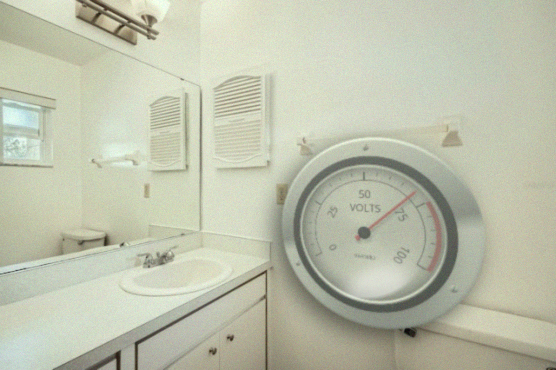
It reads 70 V
